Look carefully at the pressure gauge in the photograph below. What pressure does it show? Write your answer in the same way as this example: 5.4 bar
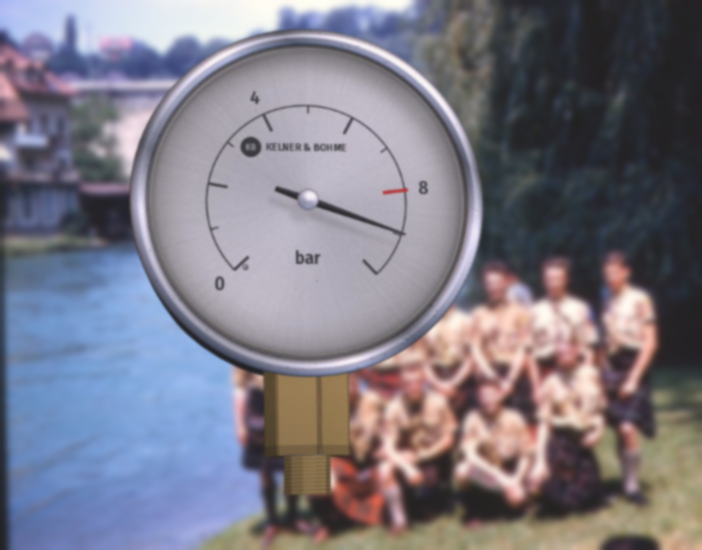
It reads 9 bar
